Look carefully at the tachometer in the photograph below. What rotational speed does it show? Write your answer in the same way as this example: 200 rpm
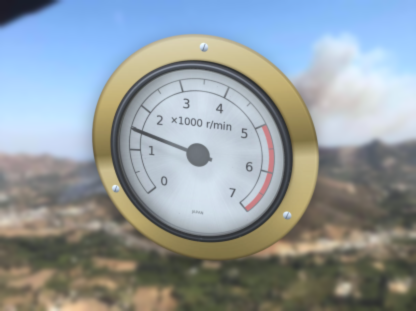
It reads 1500 rpm
